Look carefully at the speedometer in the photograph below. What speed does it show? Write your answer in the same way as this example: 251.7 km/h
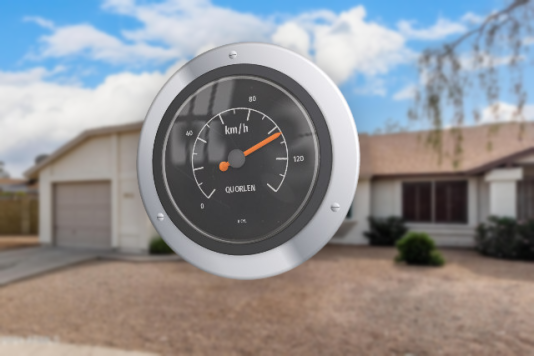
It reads 105 km/h
